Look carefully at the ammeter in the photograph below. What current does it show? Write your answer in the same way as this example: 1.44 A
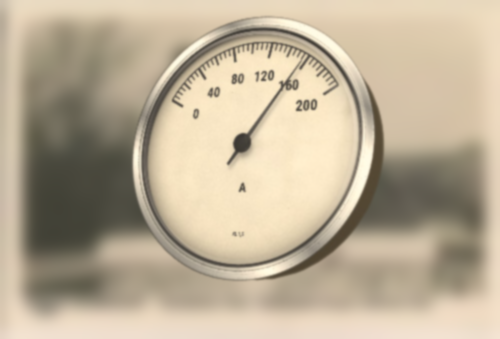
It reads 160 A
